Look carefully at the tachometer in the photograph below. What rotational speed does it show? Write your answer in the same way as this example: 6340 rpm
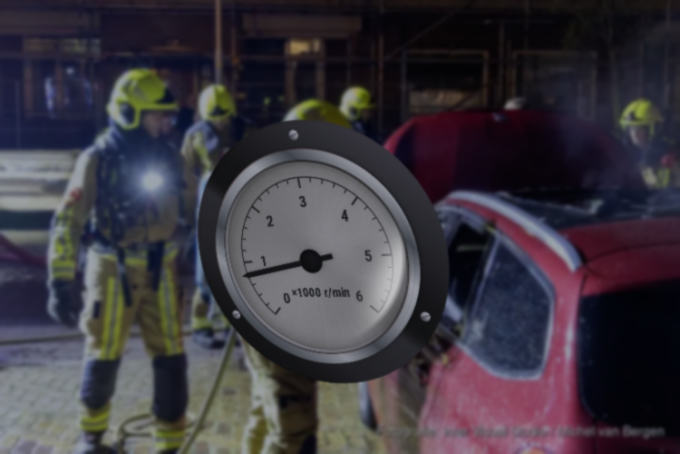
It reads 800 rpm
